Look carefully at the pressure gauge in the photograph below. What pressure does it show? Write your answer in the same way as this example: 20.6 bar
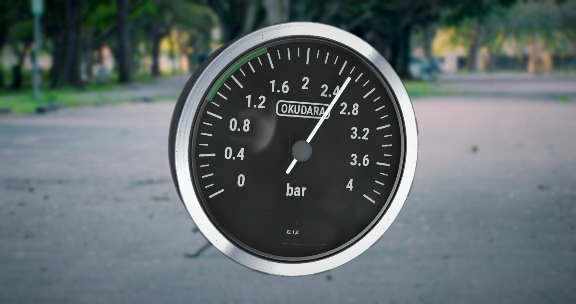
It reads 2.5 bar
